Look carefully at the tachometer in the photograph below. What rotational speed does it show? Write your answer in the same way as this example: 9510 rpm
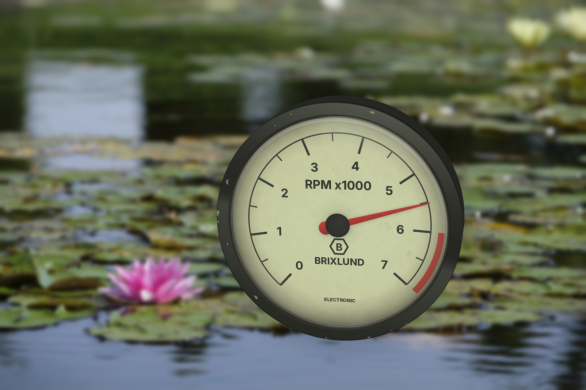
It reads 5500 rpm
